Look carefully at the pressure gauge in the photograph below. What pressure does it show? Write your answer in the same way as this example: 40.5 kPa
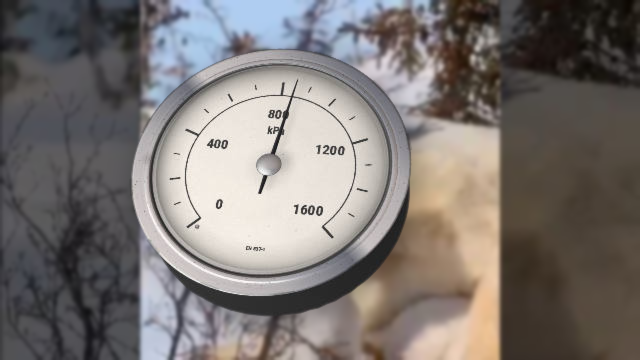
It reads 850 kPa
